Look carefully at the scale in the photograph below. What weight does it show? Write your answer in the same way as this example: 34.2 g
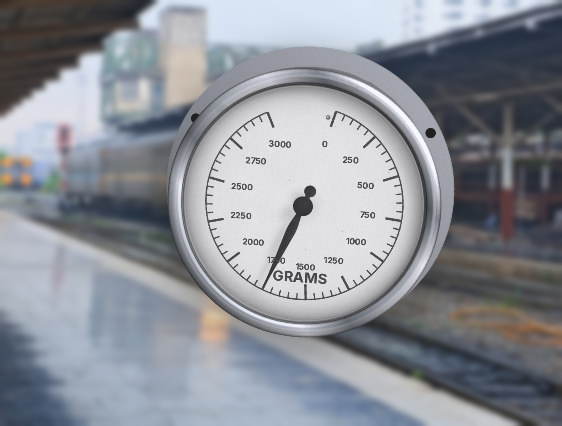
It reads 1750 g
